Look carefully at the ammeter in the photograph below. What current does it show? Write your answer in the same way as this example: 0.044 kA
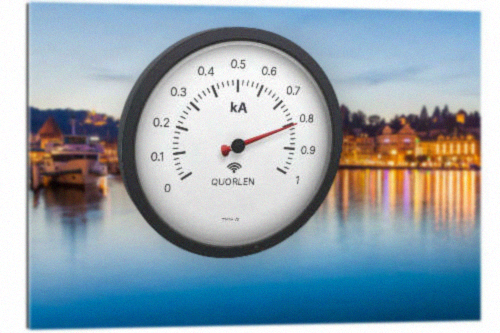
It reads 0.8 kA
